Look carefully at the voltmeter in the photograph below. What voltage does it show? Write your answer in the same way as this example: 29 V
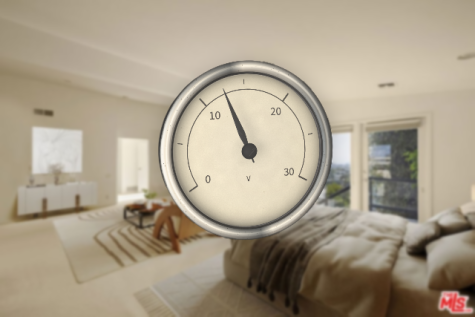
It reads 12.5 V
